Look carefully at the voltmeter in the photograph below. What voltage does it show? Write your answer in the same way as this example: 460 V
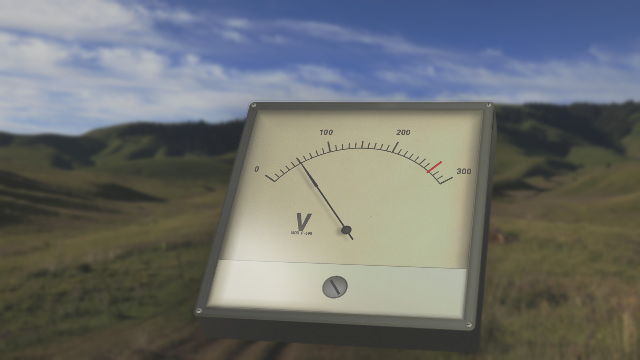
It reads 50 V
